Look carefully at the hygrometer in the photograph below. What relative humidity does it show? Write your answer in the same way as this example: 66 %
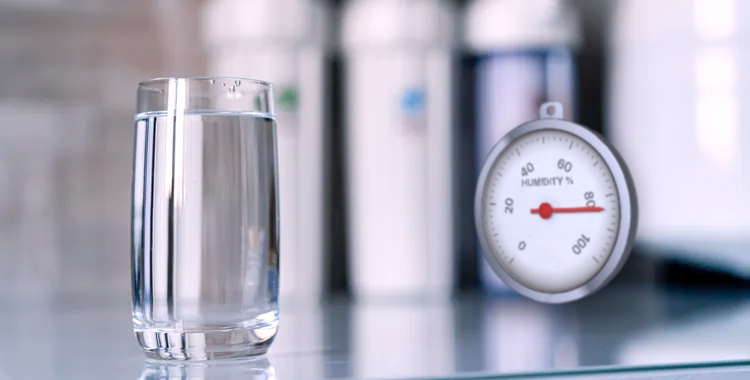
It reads 84 %
